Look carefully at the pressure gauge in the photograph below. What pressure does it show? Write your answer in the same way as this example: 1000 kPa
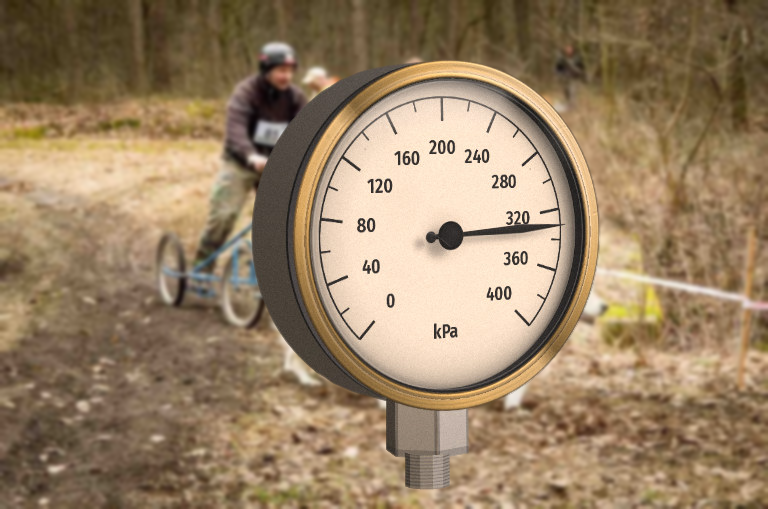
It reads 330 kPa
